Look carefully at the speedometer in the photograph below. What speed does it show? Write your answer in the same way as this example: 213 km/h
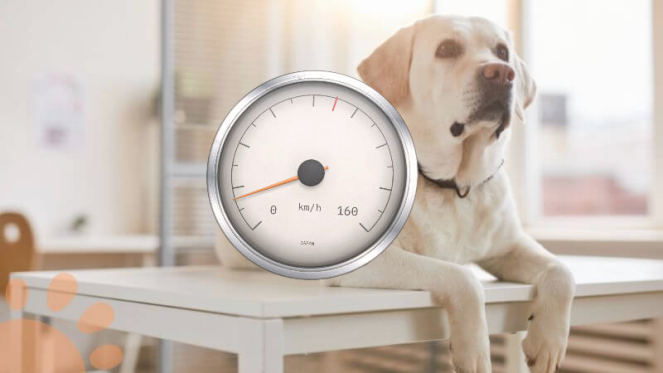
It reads 15 km/h
